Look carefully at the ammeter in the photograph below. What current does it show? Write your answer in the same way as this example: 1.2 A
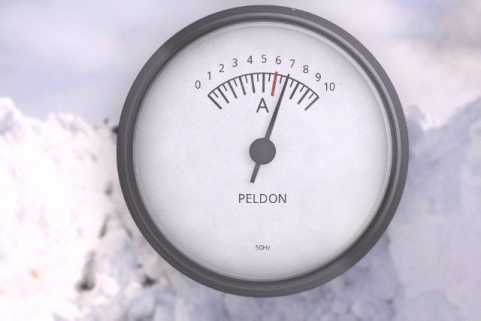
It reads 7 A
